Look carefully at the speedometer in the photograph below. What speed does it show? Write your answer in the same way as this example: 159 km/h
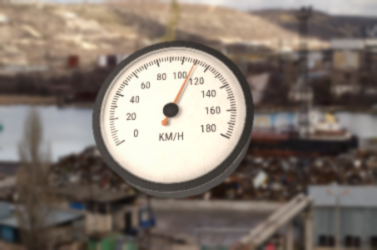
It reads 110 km/h
